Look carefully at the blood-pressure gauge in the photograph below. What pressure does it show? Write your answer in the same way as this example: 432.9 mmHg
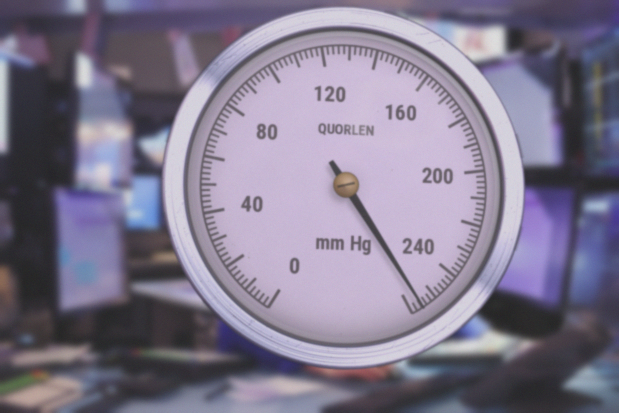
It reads 256 mmHg
